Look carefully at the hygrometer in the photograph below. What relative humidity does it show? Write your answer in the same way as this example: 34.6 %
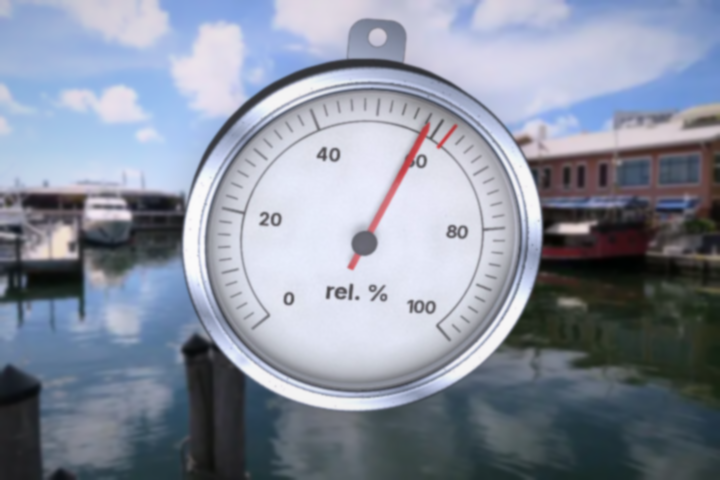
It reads 58 %
